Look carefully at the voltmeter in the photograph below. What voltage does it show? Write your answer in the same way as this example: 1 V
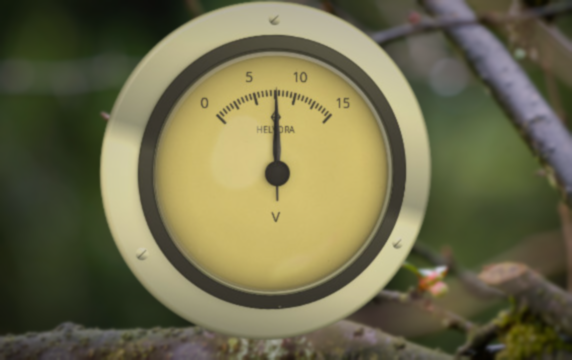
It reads 7.5 V
